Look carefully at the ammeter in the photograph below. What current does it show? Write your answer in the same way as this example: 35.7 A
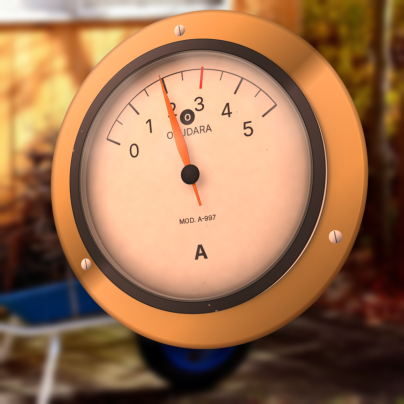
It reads 2 A
